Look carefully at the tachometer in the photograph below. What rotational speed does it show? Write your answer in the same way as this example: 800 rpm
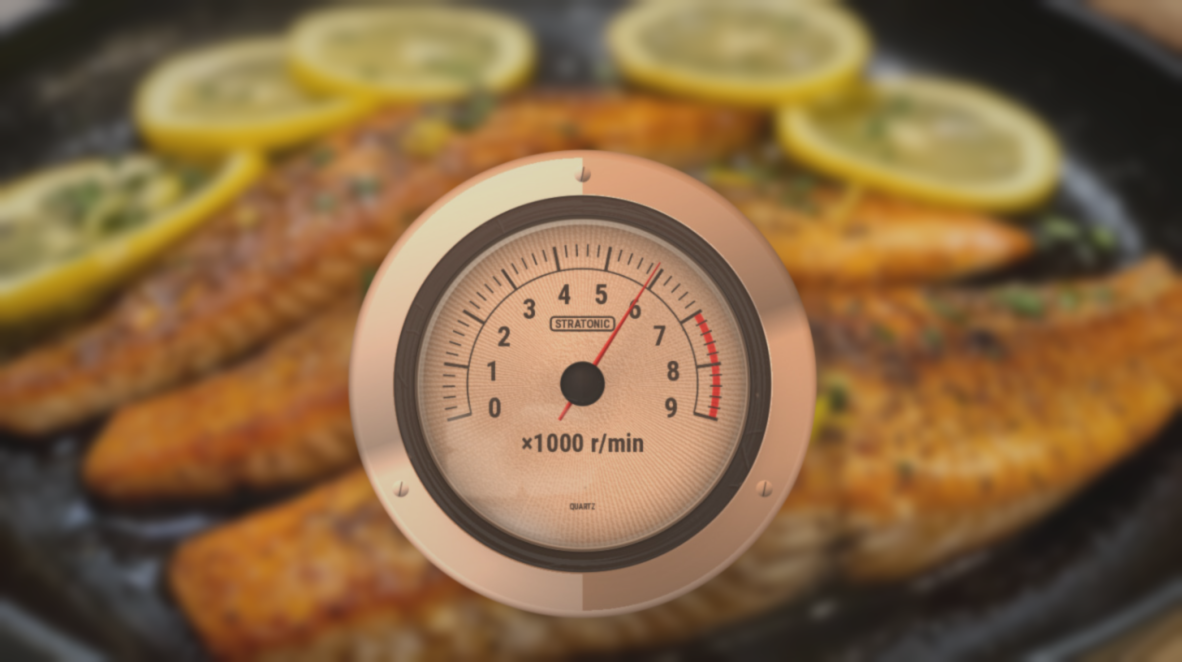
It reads 5900 rpm
